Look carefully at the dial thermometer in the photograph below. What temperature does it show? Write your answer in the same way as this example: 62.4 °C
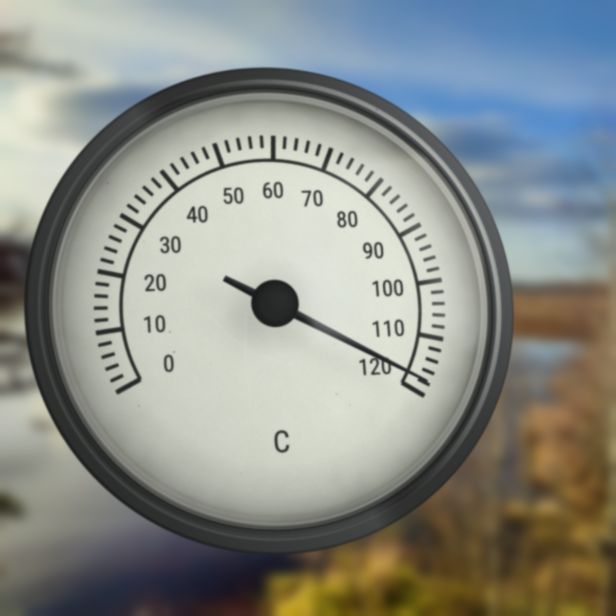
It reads 118 °C
